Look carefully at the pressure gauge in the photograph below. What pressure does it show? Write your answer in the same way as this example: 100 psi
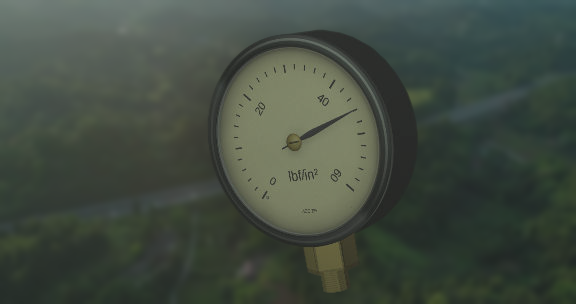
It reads 46 psi
